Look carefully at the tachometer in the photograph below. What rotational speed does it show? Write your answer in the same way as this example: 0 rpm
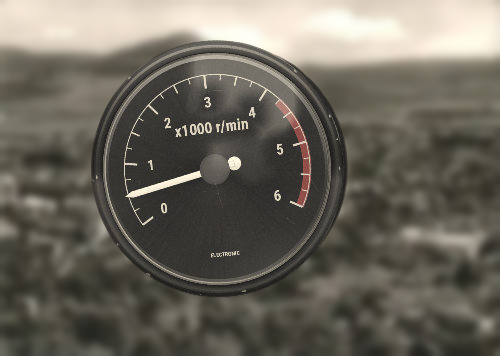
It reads 500 rpm
